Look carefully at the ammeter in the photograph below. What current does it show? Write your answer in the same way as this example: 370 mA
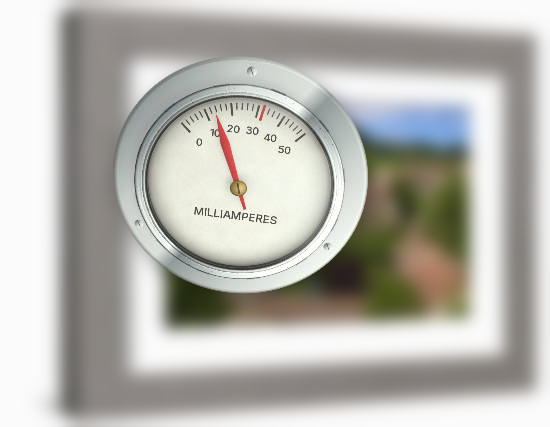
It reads 14 mA
